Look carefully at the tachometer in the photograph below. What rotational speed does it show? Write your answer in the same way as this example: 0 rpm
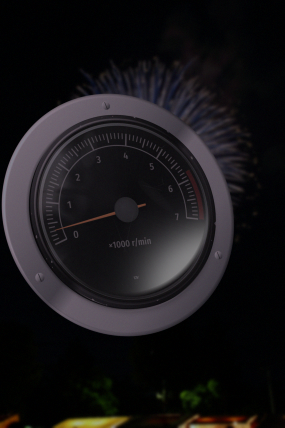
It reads 300 rpm
